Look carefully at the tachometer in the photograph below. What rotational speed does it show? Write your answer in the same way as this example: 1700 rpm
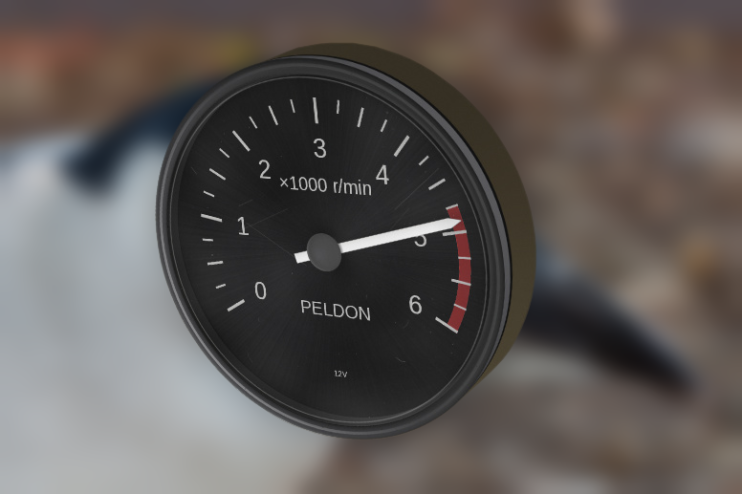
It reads 4875 rpm
